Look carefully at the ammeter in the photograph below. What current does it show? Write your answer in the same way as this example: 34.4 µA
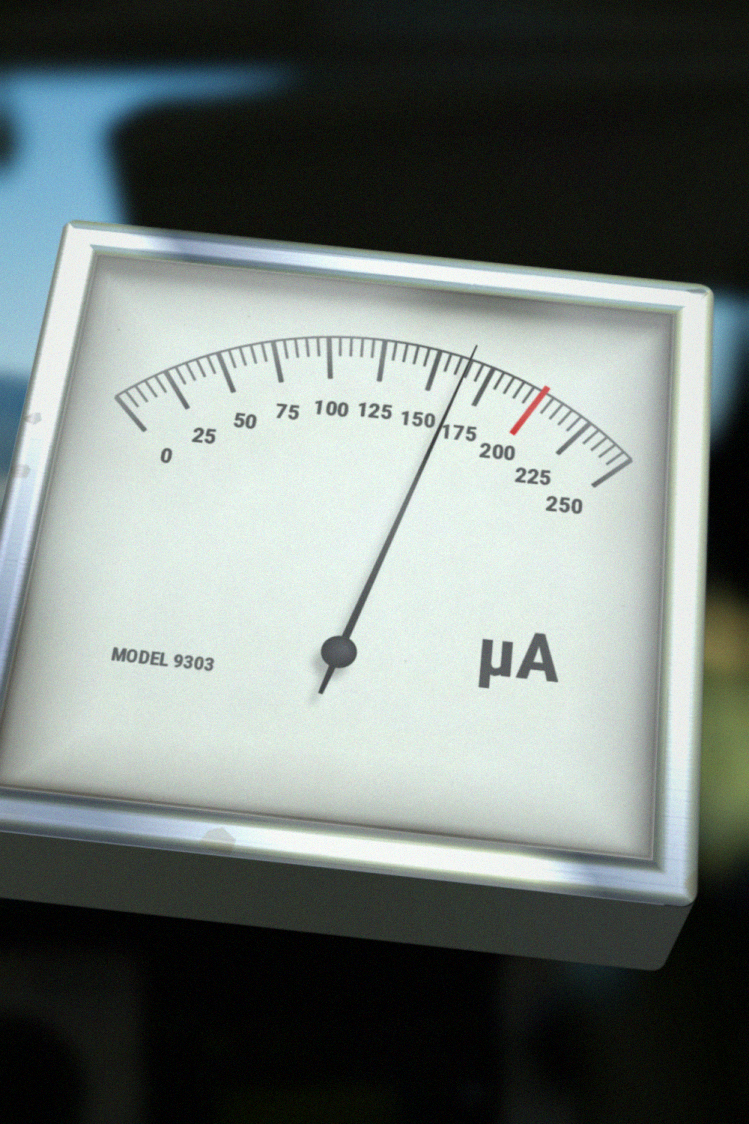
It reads 165 µA
